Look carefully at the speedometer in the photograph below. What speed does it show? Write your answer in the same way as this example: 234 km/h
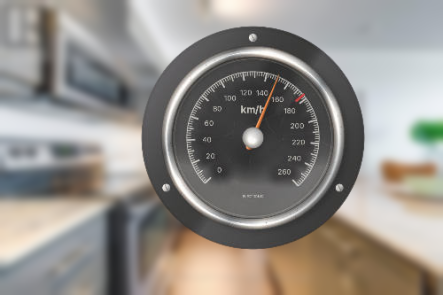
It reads 150 km/h
